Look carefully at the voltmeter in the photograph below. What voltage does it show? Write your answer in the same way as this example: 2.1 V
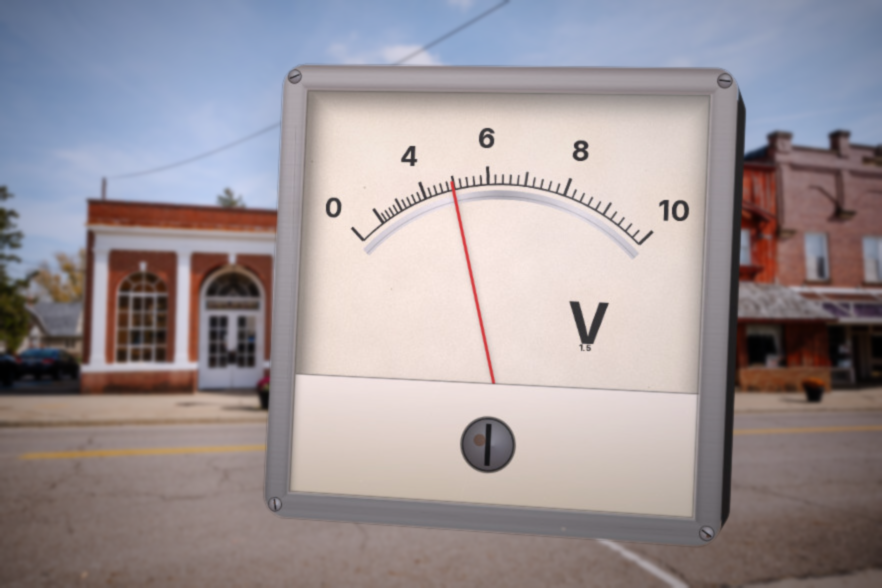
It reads 5 V
